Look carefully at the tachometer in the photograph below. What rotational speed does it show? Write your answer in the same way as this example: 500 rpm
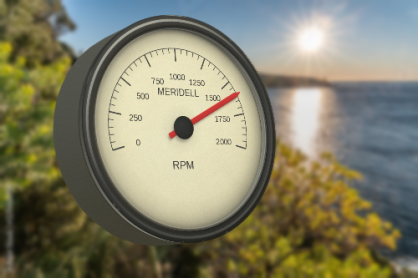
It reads 1600 rpm
